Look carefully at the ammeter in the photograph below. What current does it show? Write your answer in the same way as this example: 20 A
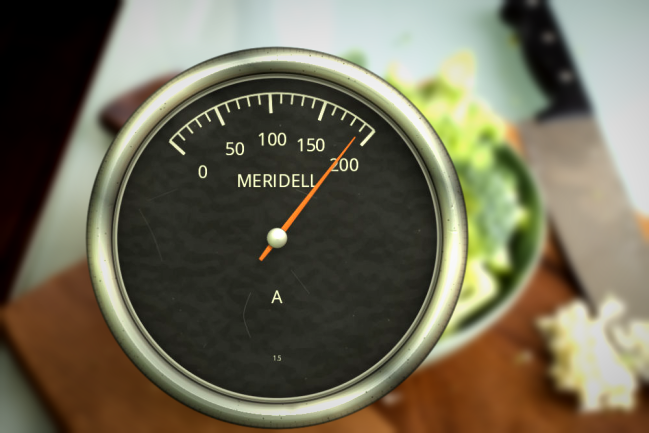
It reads 190 A
